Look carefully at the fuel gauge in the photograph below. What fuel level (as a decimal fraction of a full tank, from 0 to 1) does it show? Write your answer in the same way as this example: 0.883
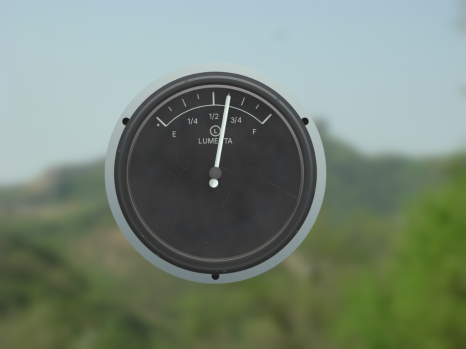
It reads 0.625
